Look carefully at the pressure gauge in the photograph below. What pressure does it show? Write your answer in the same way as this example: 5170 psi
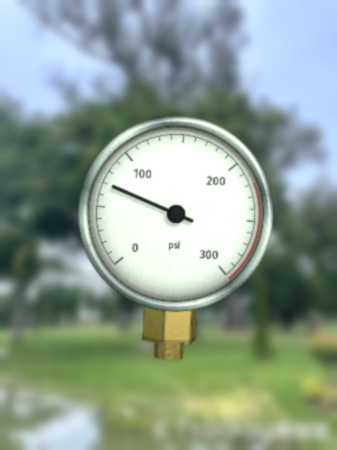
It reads 70 psi
